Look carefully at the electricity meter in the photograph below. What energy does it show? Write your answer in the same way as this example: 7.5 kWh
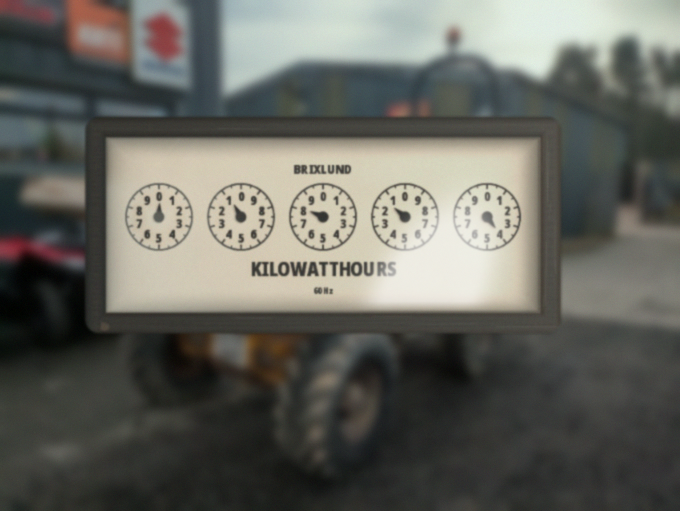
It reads 814 kWh
